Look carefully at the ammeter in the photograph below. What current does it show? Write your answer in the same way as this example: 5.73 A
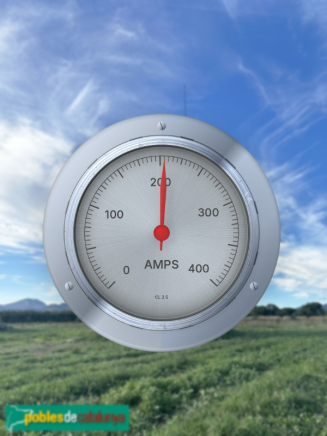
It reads 205 A
